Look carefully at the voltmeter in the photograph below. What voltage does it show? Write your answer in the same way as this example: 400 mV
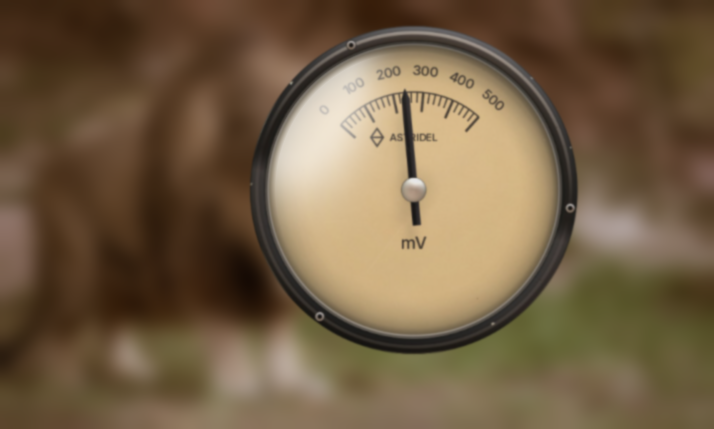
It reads 240 mV
